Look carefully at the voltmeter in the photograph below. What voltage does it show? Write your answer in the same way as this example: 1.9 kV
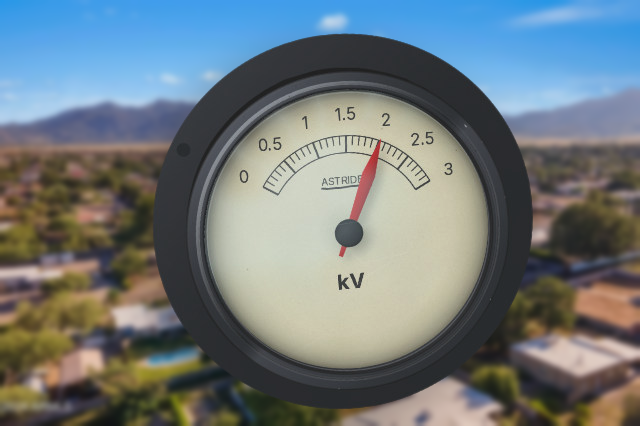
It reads 2 kV
